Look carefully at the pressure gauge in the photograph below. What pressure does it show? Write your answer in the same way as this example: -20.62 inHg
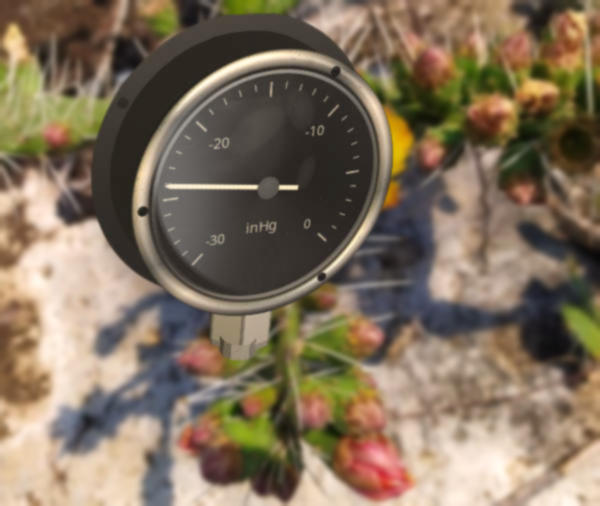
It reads -24 inHg
